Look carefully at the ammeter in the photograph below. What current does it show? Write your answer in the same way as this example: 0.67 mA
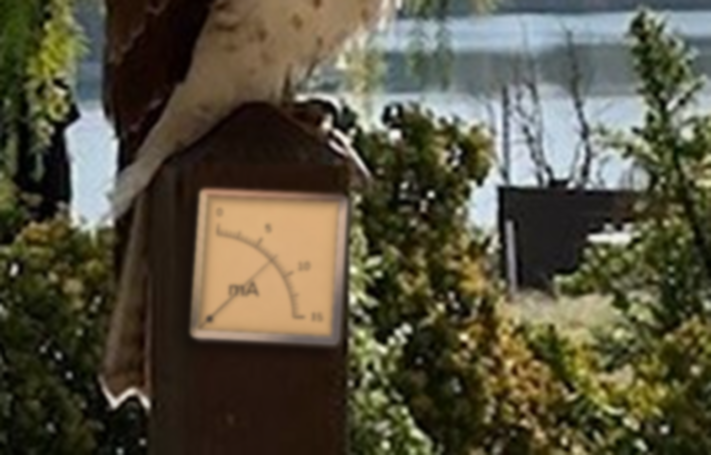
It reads 7.5 mA
